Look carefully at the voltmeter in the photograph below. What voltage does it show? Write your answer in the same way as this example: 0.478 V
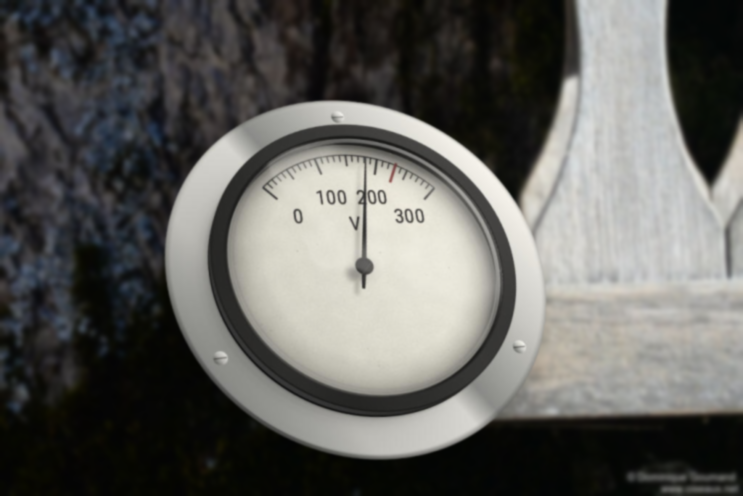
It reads 180 V
